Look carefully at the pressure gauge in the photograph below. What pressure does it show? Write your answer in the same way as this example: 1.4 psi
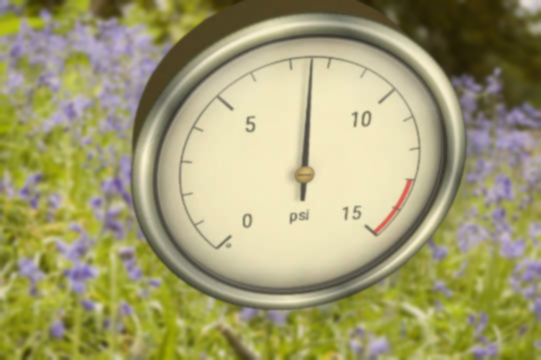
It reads 7.5 psi
